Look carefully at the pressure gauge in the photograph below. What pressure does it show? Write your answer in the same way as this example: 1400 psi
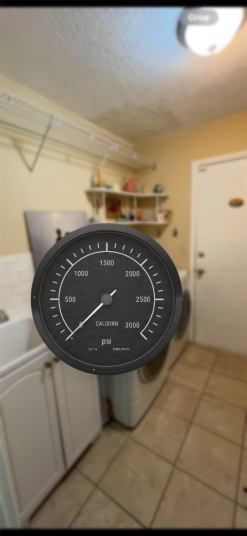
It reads 0 psi
